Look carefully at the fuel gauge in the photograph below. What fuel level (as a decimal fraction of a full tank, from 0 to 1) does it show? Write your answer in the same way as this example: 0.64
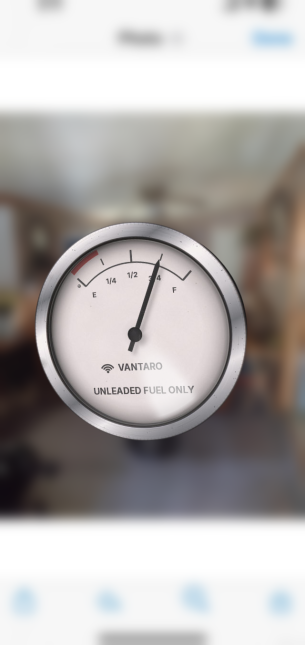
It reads 0.75
